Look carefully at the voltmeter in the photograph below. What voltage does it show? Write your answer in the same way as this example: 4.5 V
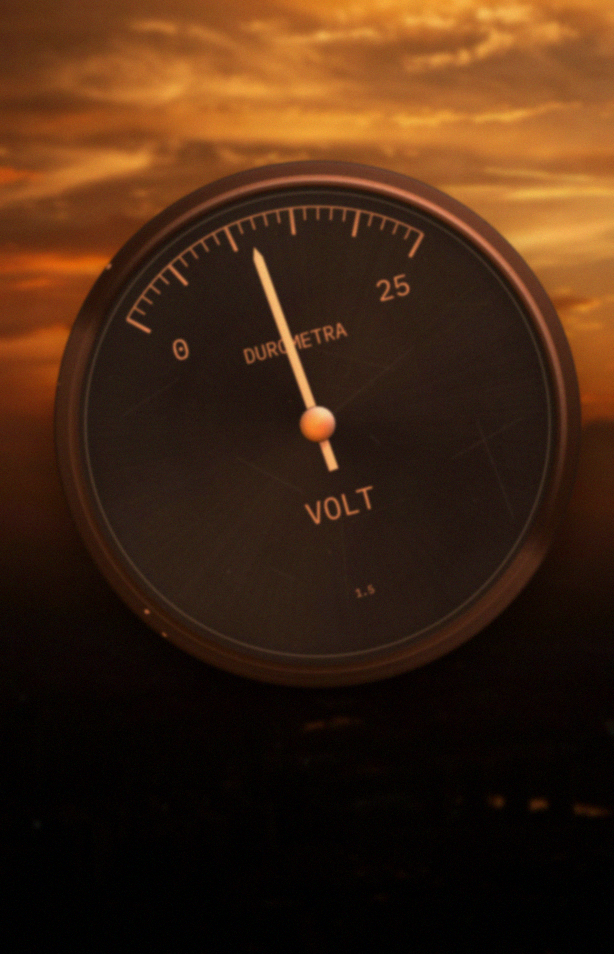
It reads 11.5 V
